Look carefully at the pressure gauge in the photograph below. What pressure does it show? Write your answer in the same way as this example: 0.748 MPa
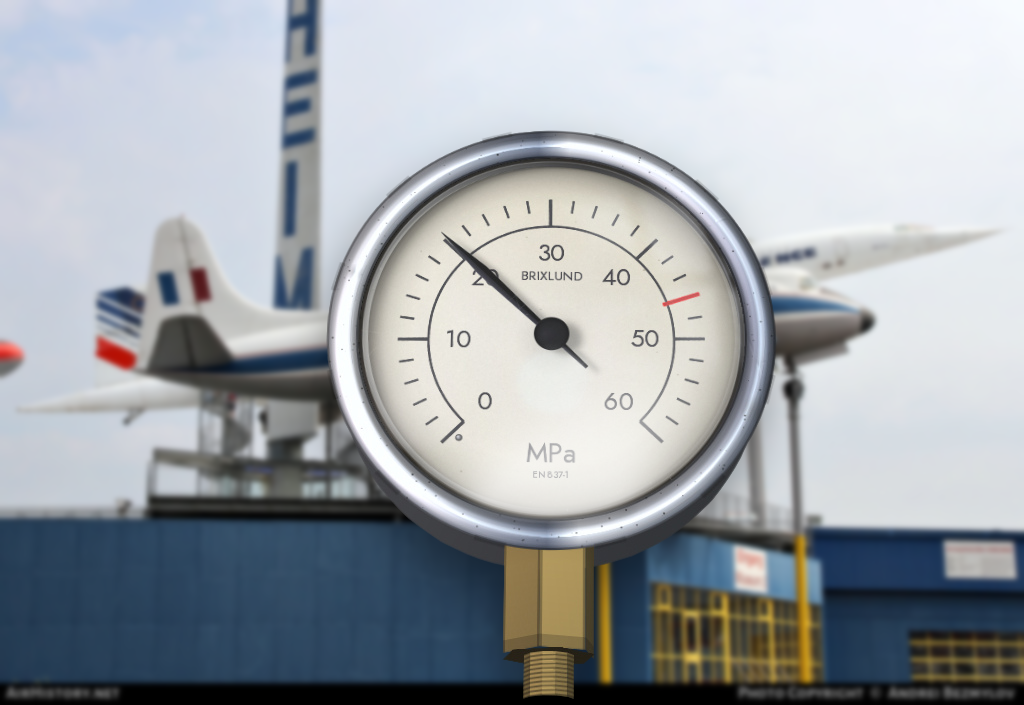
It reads 20 MPa
